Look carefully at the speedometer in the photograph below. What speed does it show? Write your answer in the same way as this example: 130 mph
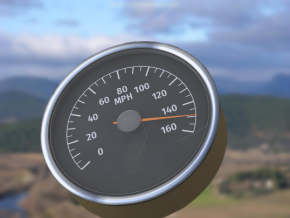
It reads 150 mph
